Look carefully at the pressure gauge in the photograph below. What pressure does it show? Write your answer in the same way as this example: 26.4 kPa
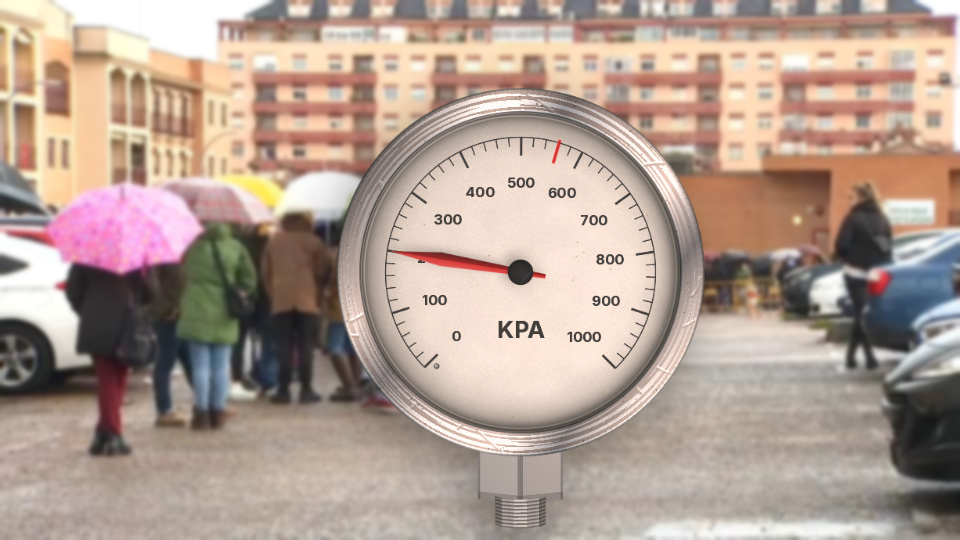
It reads 200 kPa
